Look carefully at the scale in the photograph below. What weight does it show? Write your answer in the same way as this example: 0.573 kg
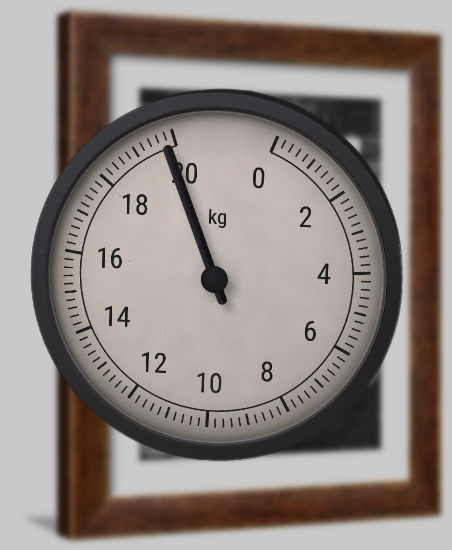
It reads 19.8 kg
